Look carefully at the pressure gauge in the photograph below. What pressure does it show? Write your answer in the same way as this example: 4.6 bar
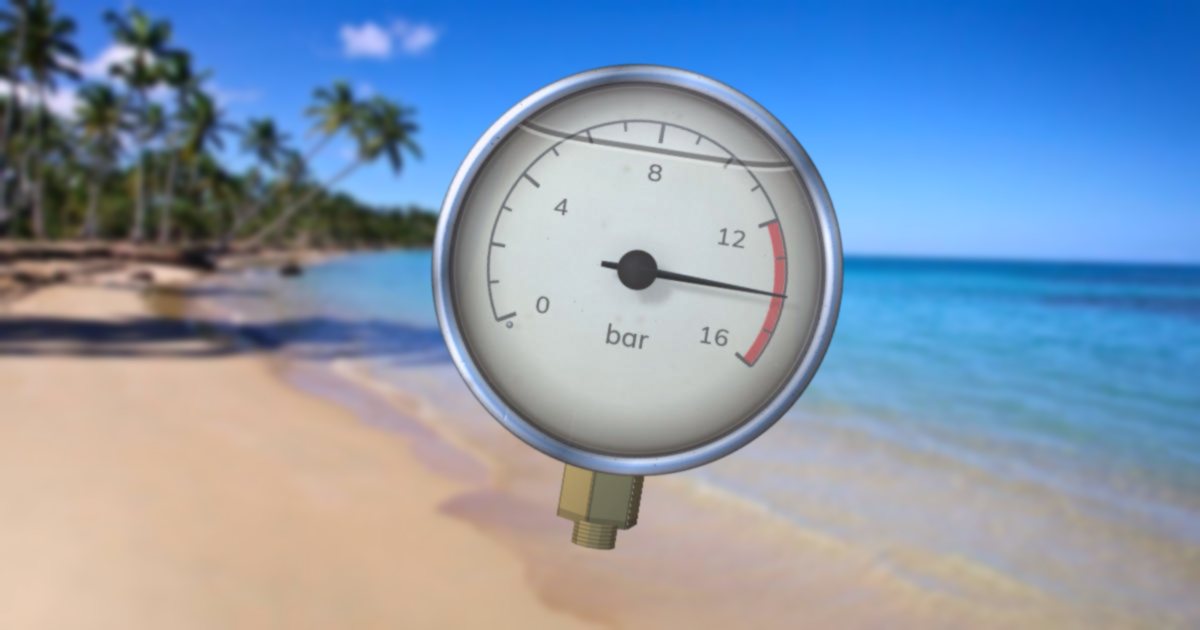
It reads 14 bar
